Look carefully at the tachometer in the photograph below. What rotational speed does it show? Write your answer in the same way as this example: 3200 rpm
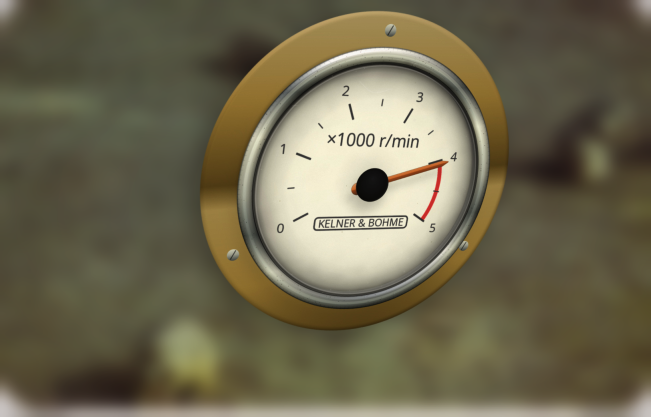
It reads 4000 rpm
